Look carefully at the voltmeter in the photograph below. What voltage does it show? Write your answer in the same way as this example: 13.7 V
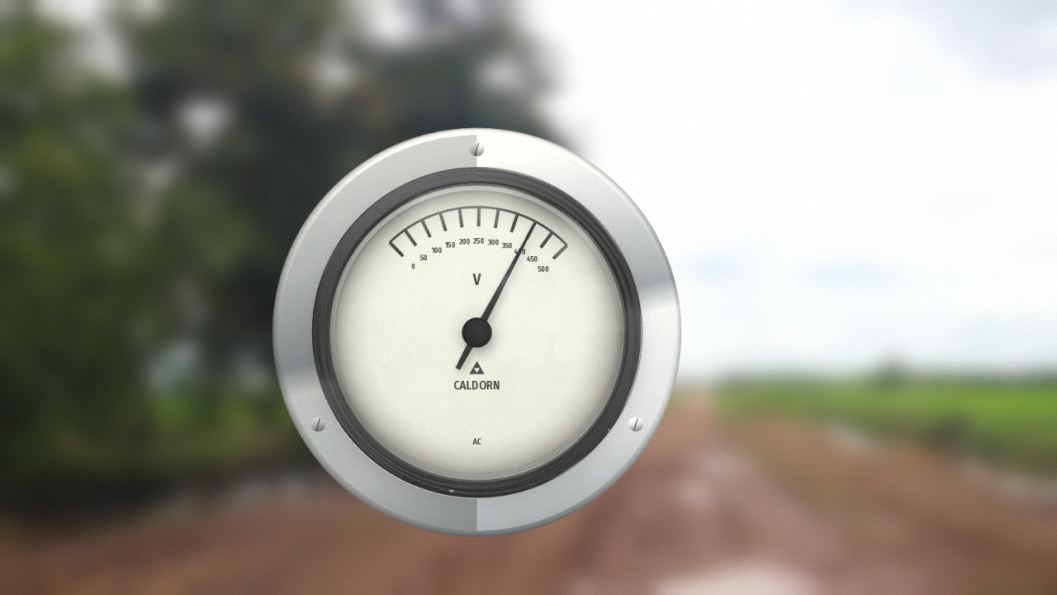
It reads 400 V
